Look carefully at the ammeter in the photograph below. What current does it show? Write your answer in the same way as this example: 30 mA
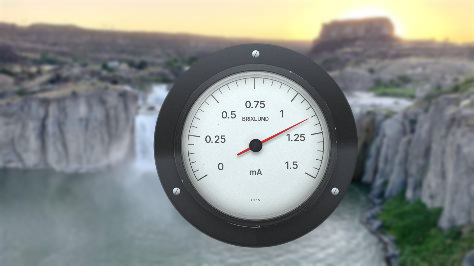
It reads 1.15 mA
